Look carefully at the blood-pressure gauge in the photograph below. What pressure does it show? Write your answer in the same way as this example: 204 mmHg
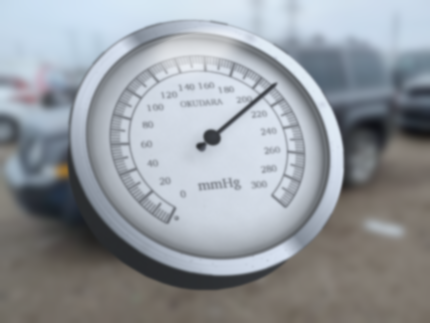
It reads 210 mmHg
